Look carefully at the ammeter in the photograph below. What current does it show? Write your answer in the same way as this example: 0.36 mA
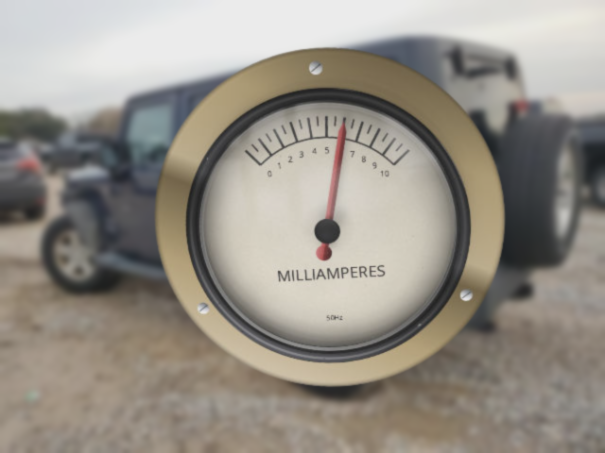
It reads 6 mA
